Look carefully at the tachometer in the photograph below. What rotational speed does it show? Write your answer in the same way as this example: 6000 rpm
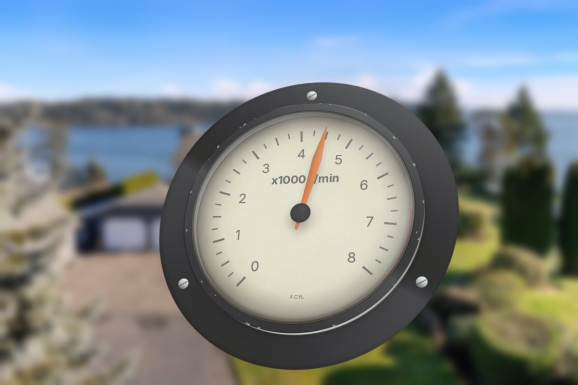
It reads 4500 rpm
